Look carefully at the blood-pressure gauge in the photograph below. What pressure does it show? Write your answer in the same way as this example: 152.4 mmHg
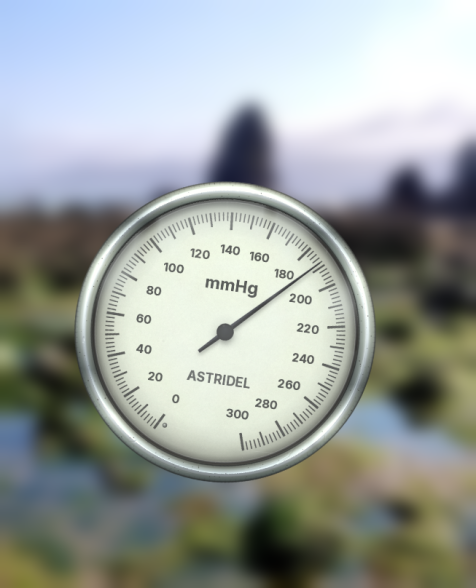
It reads 188 mmHg
